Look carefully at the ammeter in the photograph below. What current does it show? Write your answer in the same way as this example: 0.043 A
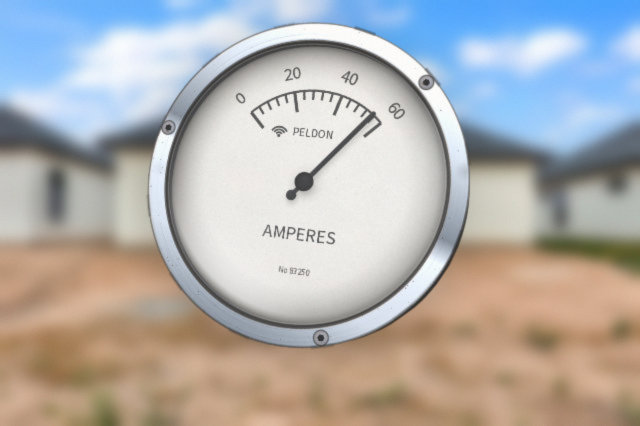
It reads 56 A
